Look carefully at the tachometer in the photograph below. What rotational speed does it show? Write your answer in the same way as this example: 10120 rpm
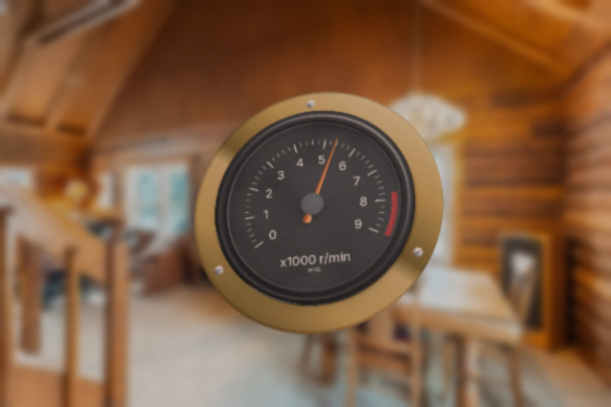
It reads 5400 rpm
